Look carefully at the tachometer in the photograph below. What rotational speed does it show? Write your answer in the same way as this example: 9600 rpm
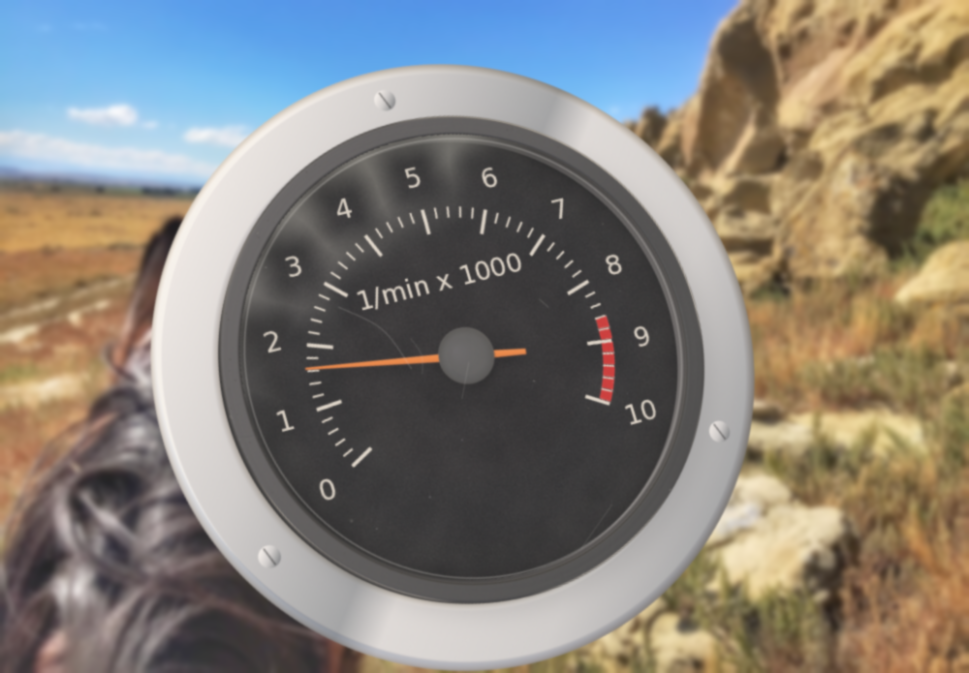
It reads 1600 rpm
